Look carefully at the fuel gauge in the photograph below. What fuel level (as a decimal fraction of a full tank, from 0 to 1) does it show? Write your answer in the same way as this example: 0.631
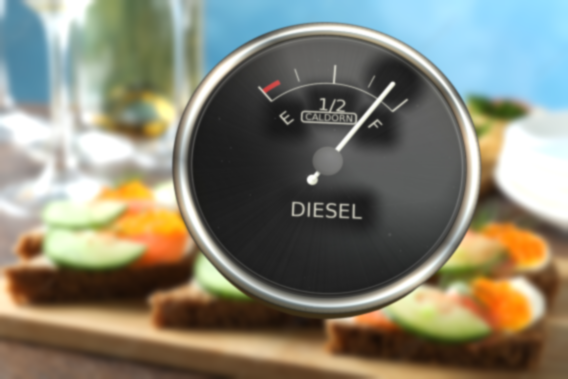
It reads 0.875
